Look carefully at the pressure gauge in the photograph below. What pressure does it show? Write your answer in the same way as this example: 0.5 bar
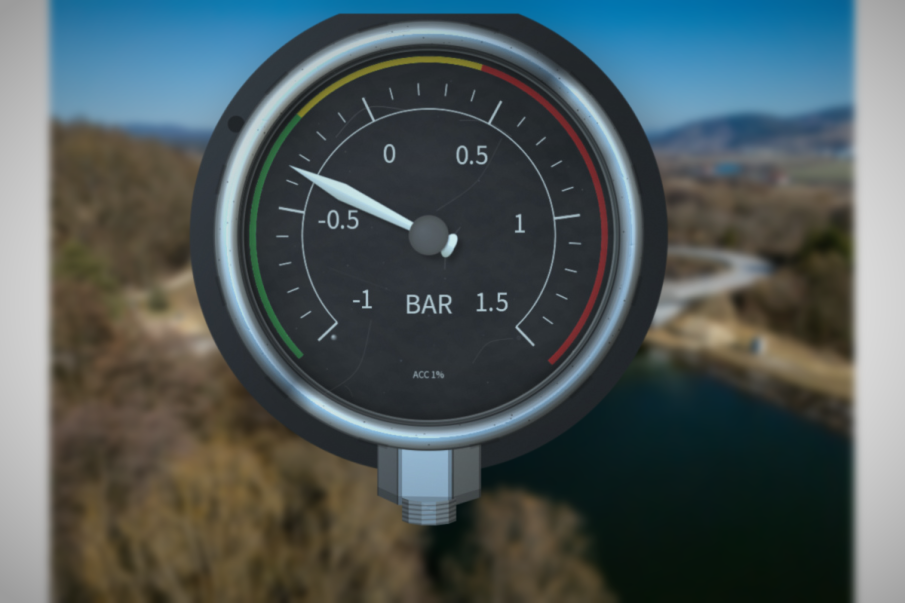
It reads -0.35 bar
